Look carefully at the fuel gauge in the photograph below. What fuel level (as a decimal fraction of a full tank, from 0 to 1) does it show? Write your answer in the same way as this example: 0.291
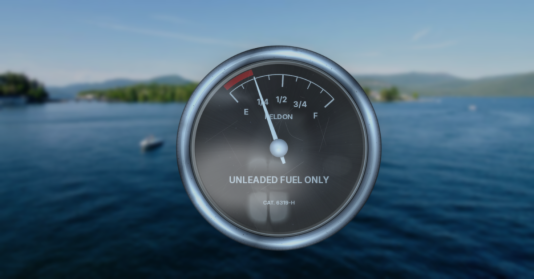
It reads 0.25
